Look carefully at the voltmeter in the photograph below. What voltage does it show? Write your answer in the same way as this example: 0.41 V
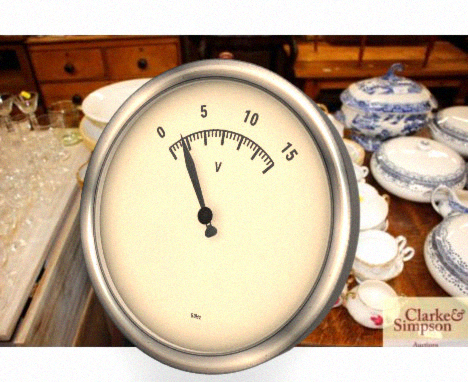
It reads 2.5 V
